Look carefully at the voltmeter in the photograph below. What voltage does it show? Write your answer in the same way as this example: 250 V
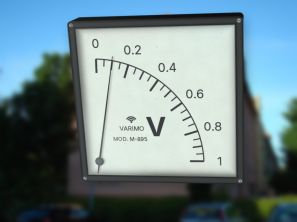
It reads 0.1 V
